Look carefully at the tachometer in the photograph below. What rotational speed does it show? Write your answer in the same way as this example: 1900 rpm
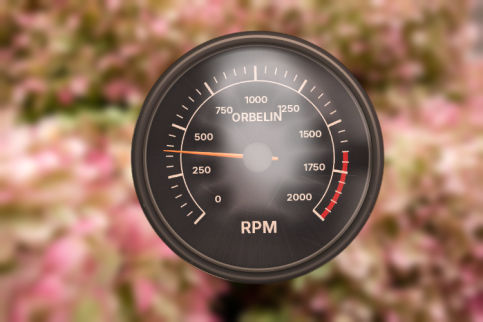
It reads 375 rpm
